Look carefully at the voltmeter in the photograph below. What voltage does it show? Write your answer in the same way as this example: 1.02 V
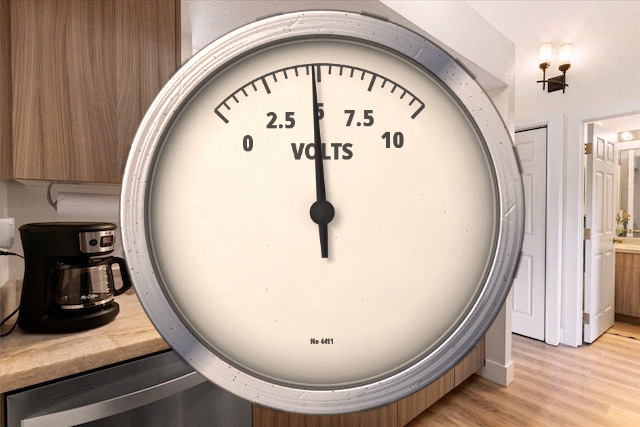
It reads 4.75 V
